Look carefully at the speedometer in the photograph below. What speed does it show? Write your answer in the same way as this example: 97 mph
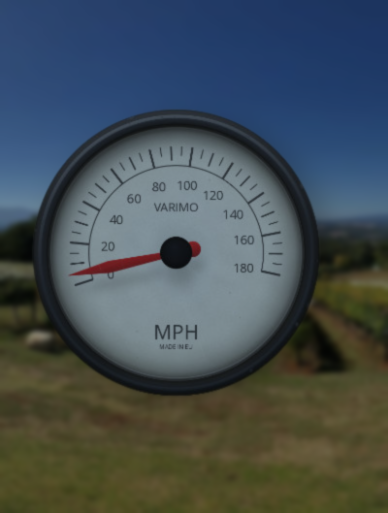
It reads 5 mph
